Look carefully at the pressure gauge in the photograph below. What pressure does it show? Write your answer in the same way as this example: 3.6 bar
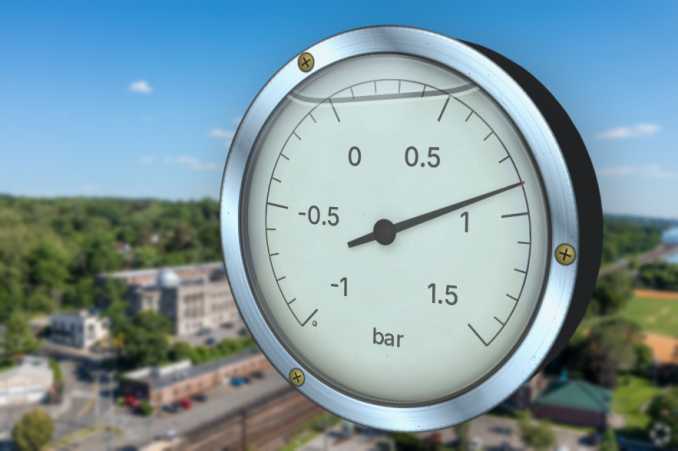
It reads 0.9 bar
